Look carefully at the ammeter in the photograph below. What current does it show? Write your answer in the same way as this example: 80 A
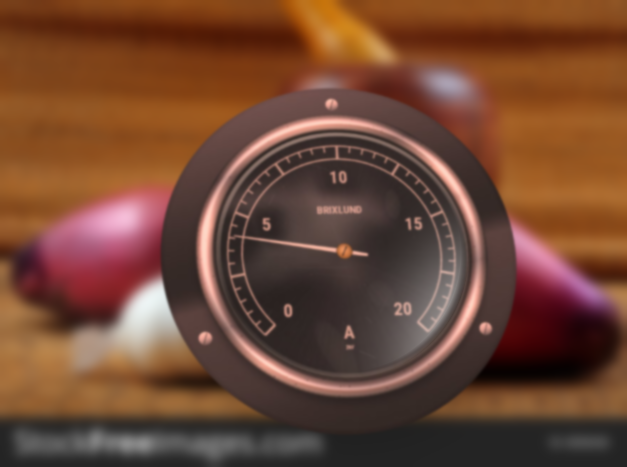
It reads 4 A
